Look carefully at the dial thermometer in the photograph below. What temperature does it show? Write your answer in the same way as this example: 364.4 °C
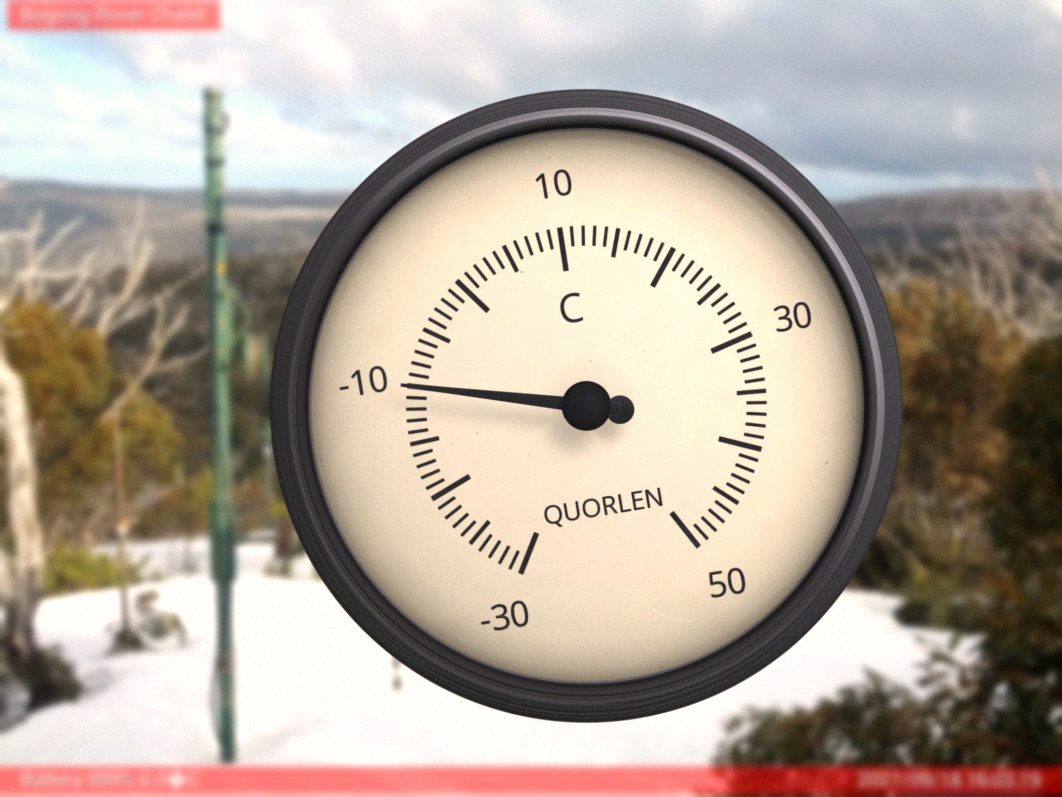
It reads -10 °C
